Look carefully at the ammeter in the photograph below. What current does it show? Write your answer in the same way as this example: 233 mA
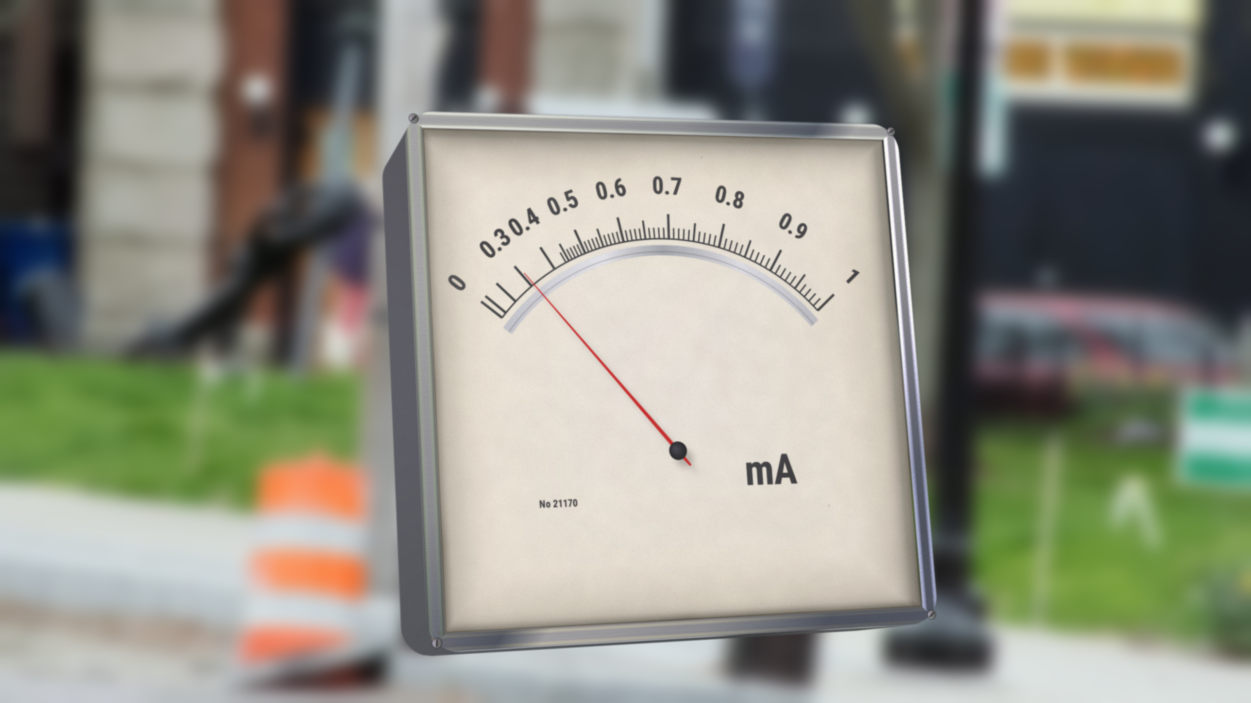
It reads 0.3 mA
